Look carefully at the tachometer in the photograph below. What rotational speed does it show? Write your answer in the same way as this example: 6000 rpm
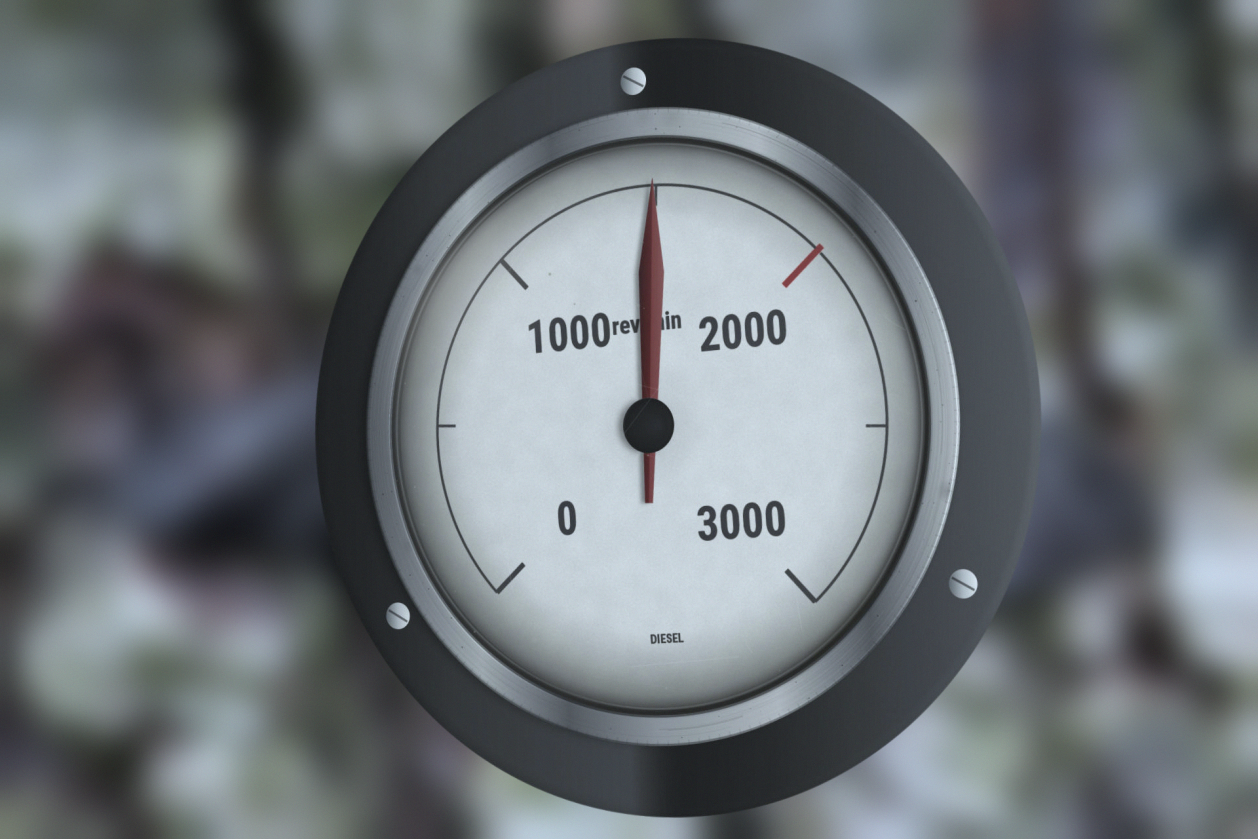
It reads 1500 rpm
